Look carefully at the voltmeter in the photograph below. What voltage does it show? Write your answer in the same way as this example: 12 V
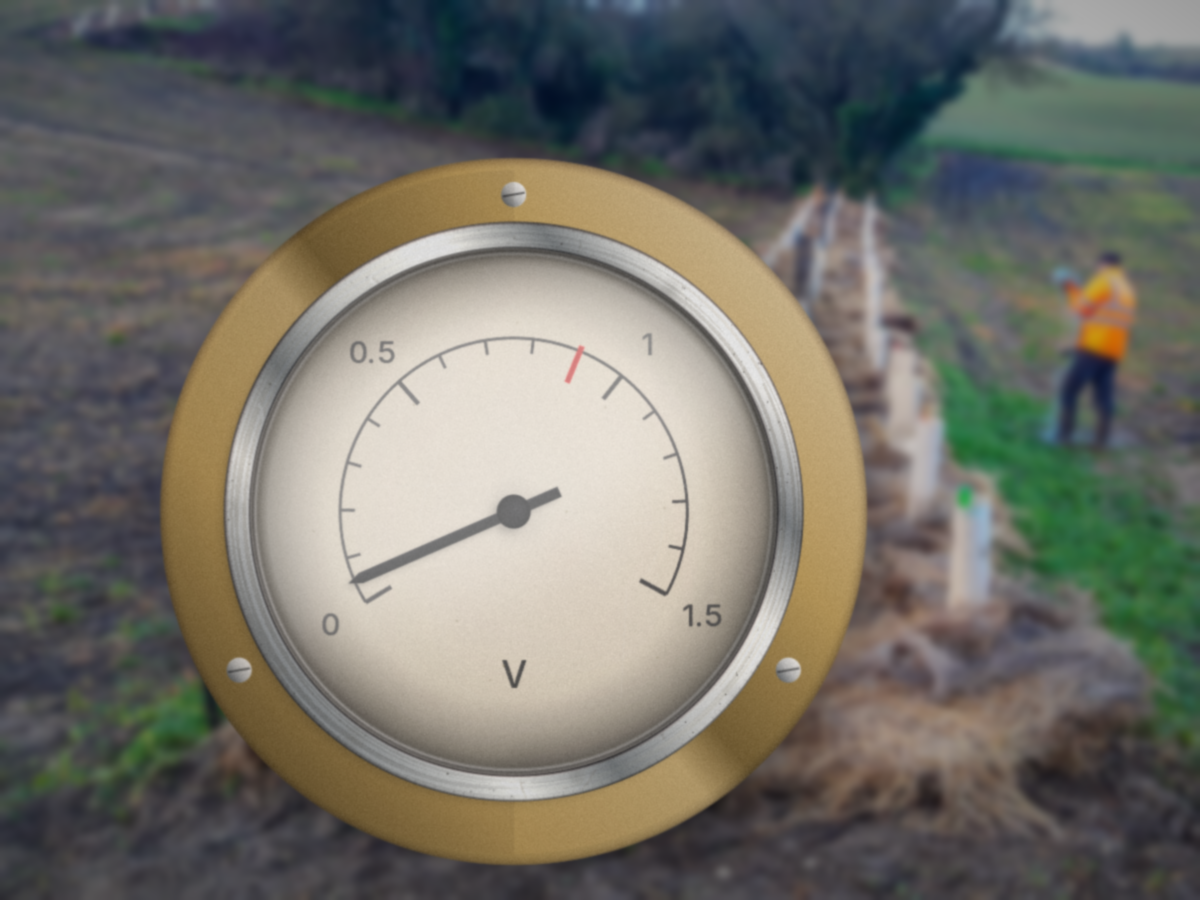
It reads 0.05 V
